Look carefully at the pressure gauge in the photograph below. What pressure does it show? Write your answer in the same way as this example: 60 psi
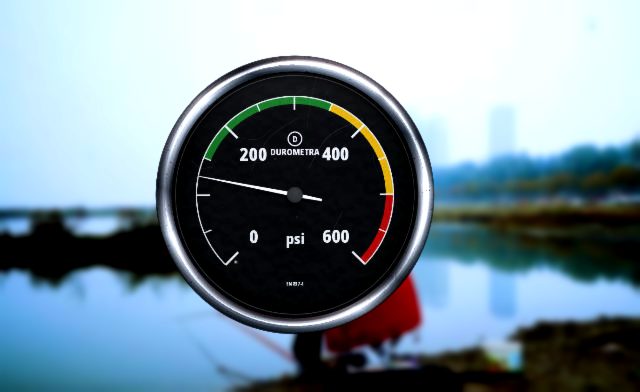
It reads 125 psi
